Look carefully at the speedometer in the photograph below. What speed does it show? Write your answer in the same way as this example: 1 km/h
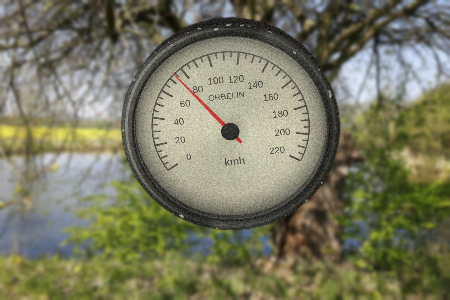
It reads 75 km/h
